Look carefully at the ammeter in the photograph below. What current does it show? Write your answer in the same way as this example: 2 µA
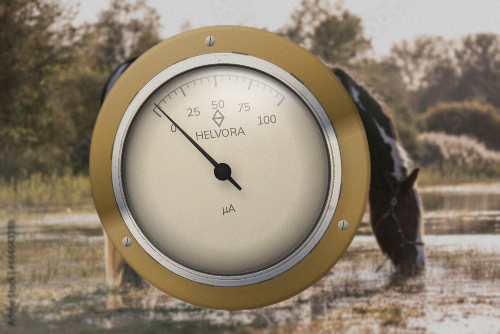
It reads 5 µA
